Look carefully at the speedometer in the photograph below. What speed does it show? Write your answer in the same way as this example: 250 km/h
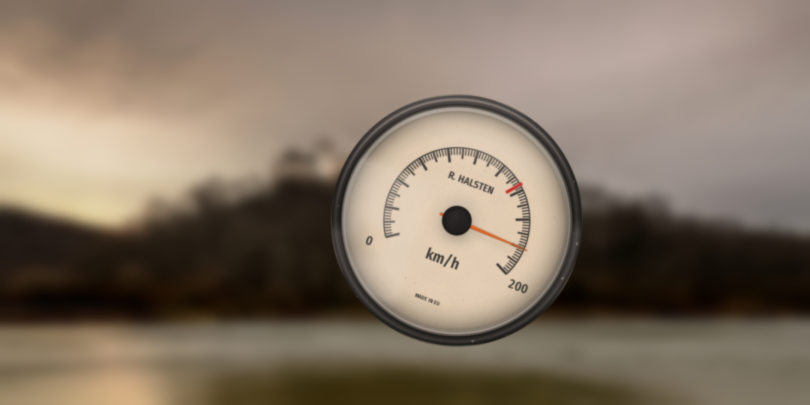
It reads 180 km/h
